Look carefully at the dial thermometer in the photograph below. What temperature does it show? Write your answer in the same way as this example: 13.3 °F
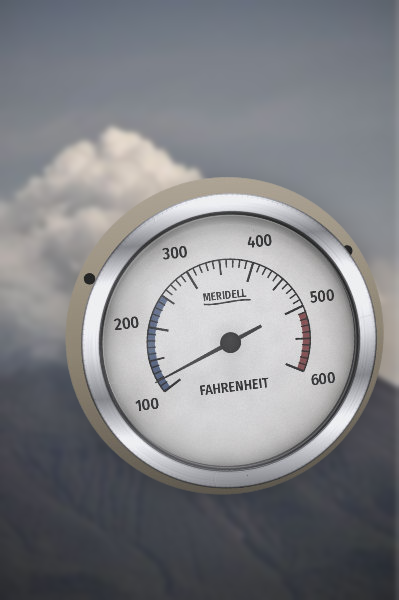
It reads 120 °F
